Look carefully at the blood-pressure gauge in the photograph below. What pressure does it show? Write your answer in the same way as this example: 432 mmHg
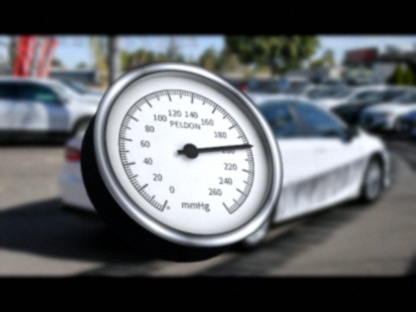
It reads 200 mmHg
